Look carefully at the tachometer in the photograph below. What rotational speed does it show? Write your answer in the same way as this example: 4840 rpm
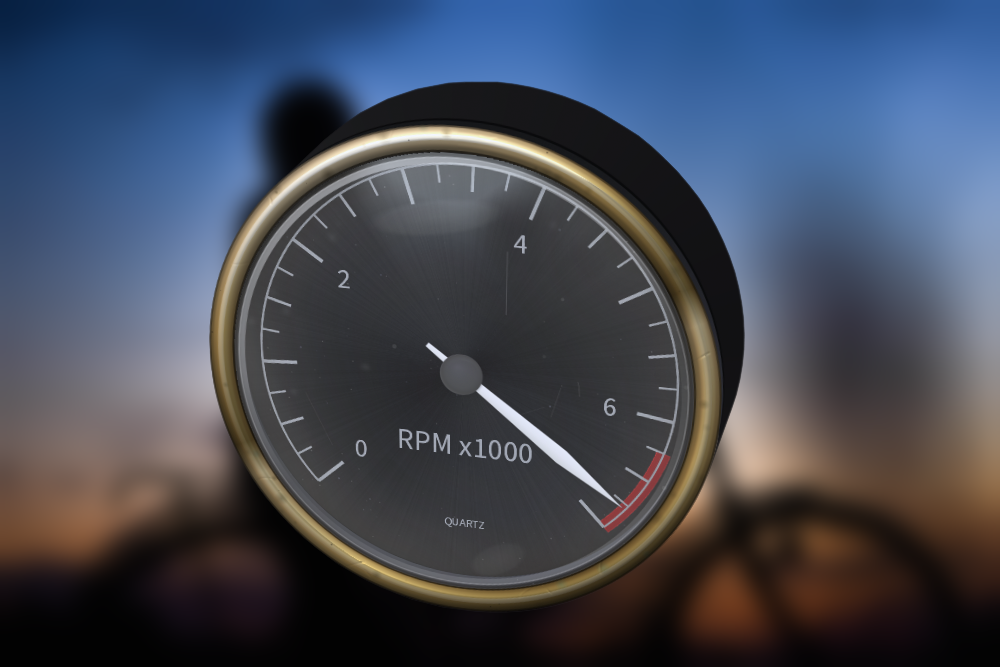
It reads 6750 rpm
